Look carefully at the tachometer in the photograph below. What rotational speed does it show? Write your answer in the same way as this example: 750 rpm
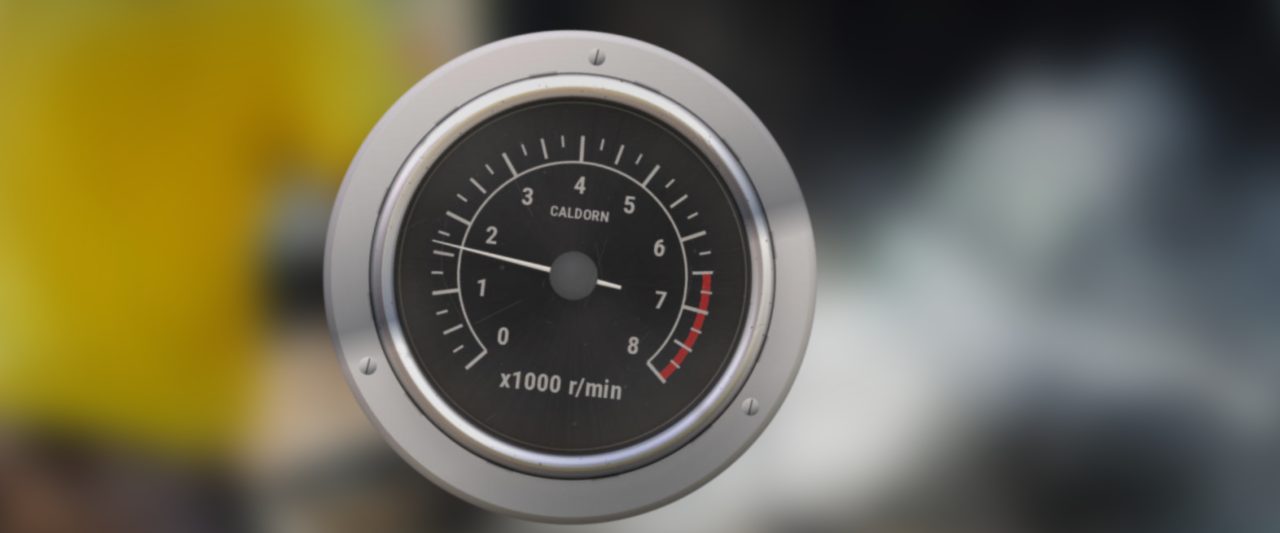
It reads 1625 rpm
